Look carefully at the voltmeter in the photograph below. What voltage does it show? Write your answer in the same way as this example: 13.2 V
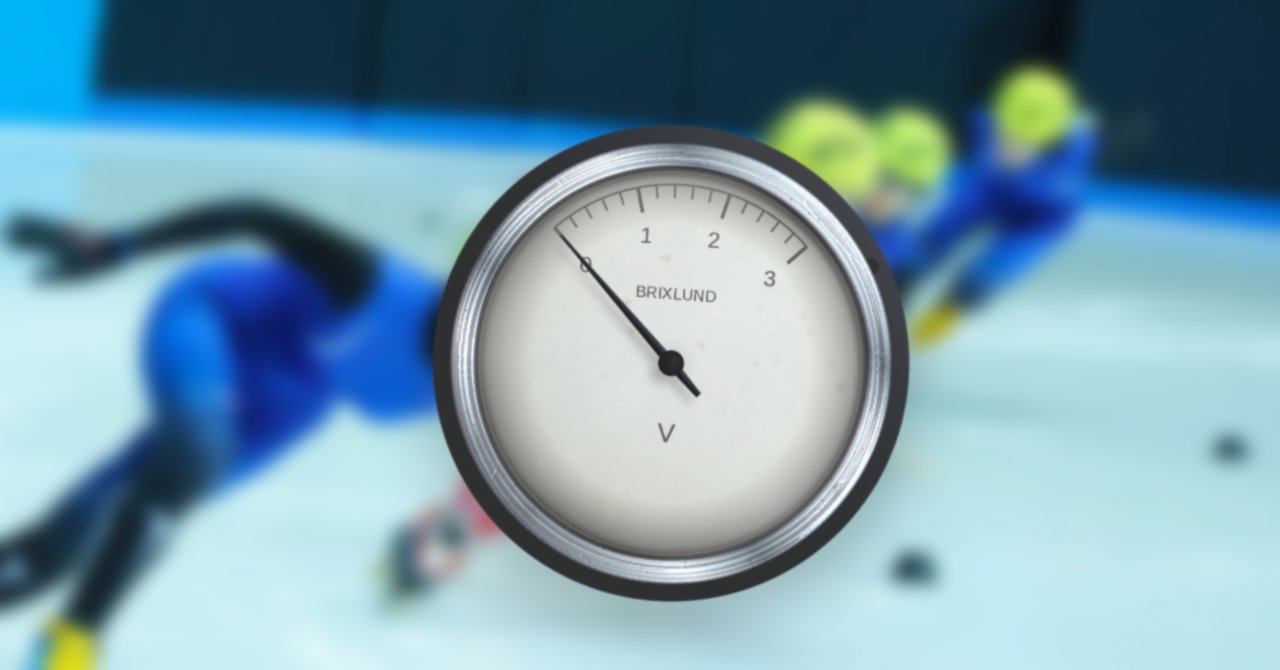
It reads 0 V
